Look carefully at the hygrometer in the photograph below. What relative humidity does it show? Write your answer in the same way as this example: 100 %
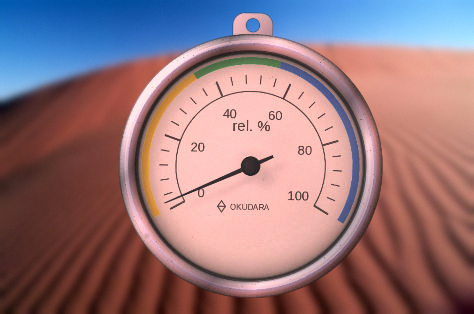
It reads 2 %
